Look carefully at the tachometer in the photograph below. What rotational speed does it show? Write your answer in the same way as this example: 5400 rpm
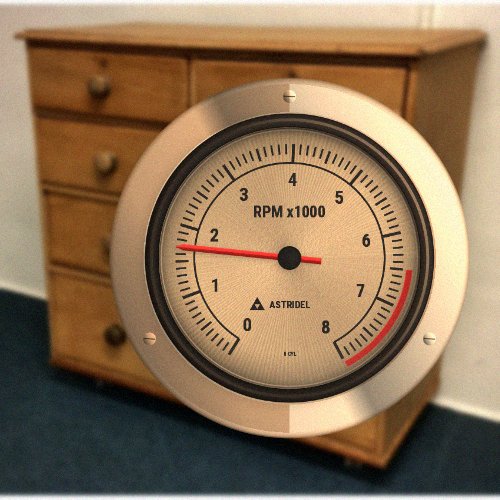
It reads 1700 rpm
